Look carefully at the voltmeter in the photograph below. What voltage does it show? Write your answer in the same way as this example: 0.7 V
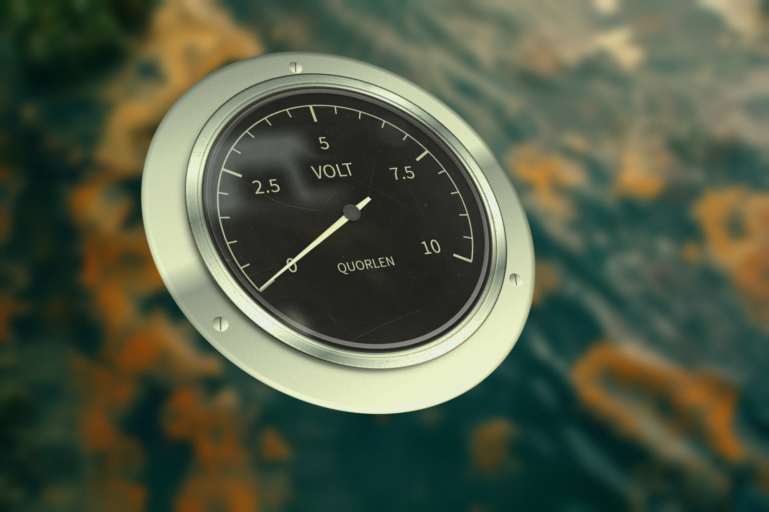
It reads 0 V
